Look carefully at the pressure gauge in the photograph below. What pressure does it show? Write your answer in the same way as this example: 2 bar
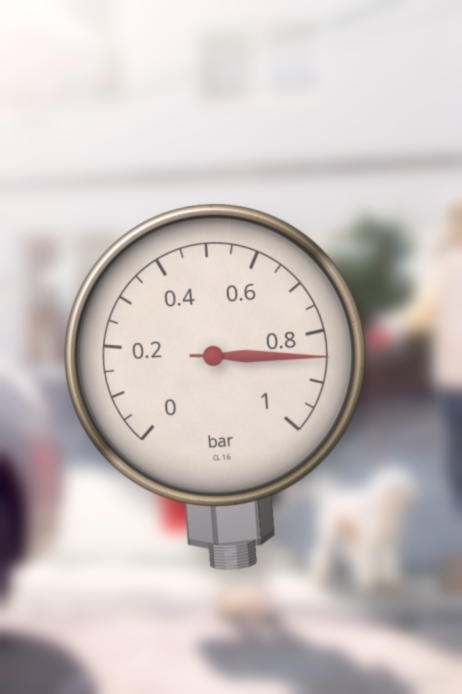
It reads 0.85 bar
